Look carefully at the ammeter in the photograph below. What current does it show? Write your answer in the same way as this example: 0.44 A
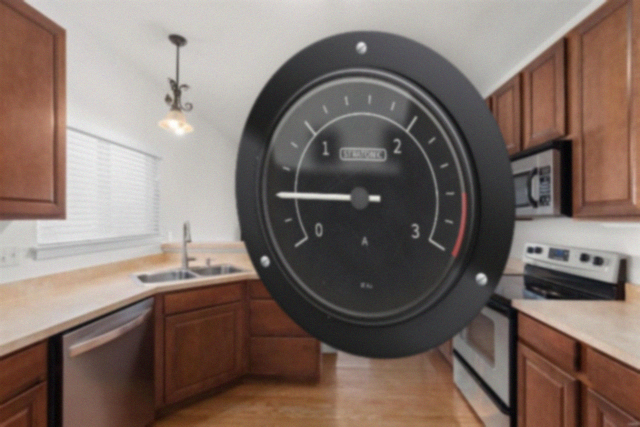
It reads 0.4 A
